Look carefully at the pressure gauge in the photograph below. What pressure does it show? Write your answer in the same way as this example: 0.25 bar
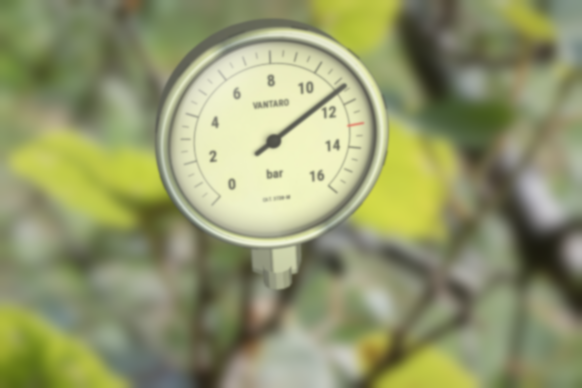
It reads 11.25 bar
